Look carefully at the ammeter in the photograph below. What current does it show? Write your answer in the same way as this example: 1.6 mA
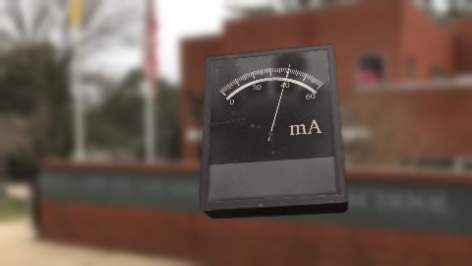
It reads 40 mA
